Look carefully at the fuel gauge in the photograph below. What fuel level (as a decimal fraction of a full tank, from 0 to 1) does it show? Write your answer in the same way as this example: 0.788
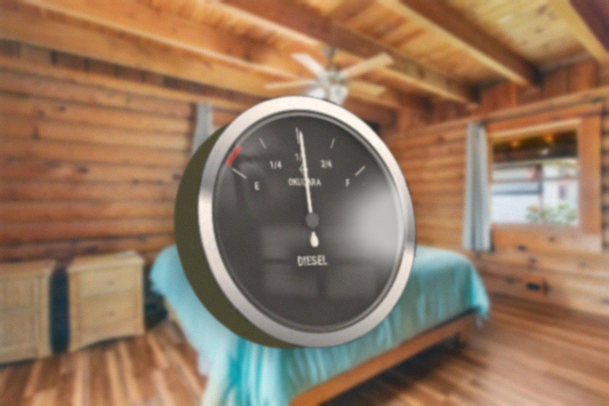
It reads 0.5
